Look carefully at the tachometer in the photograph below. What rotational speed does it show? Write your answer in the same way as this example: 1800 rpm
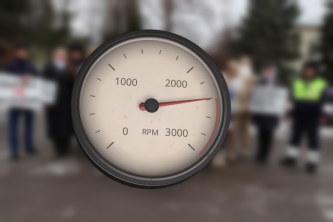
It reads 2400 rpm
